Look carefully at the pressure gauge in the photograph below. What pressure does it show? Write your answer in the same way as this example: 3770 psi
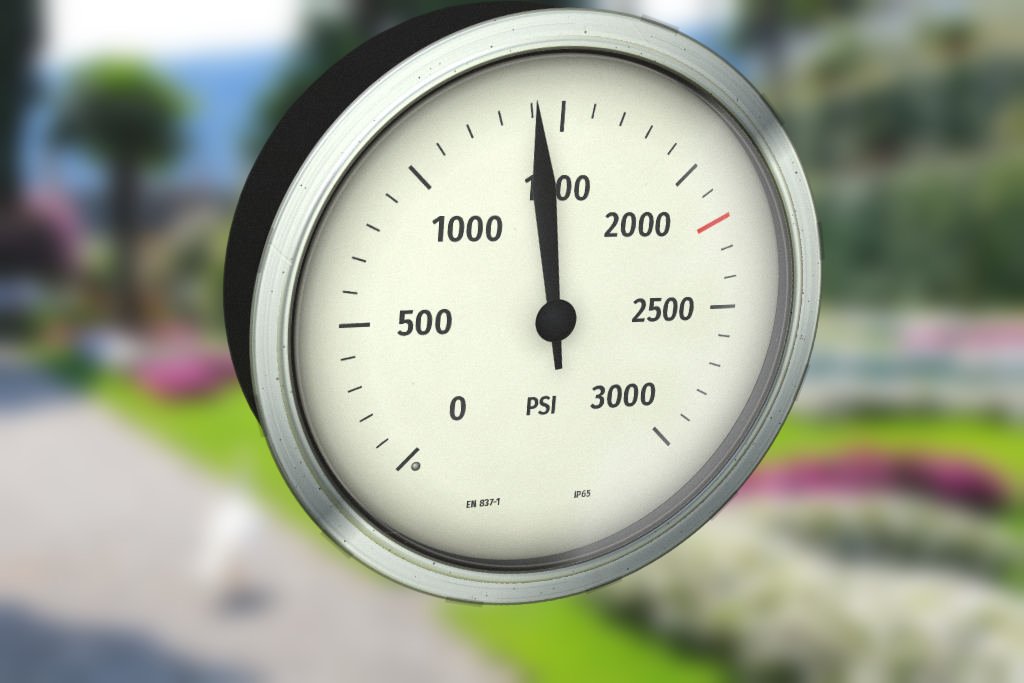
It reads 1400 psi
